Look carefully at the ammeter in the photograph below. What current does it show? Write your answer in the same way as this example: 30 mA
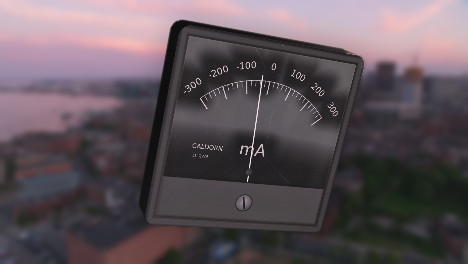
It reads -40 mA
